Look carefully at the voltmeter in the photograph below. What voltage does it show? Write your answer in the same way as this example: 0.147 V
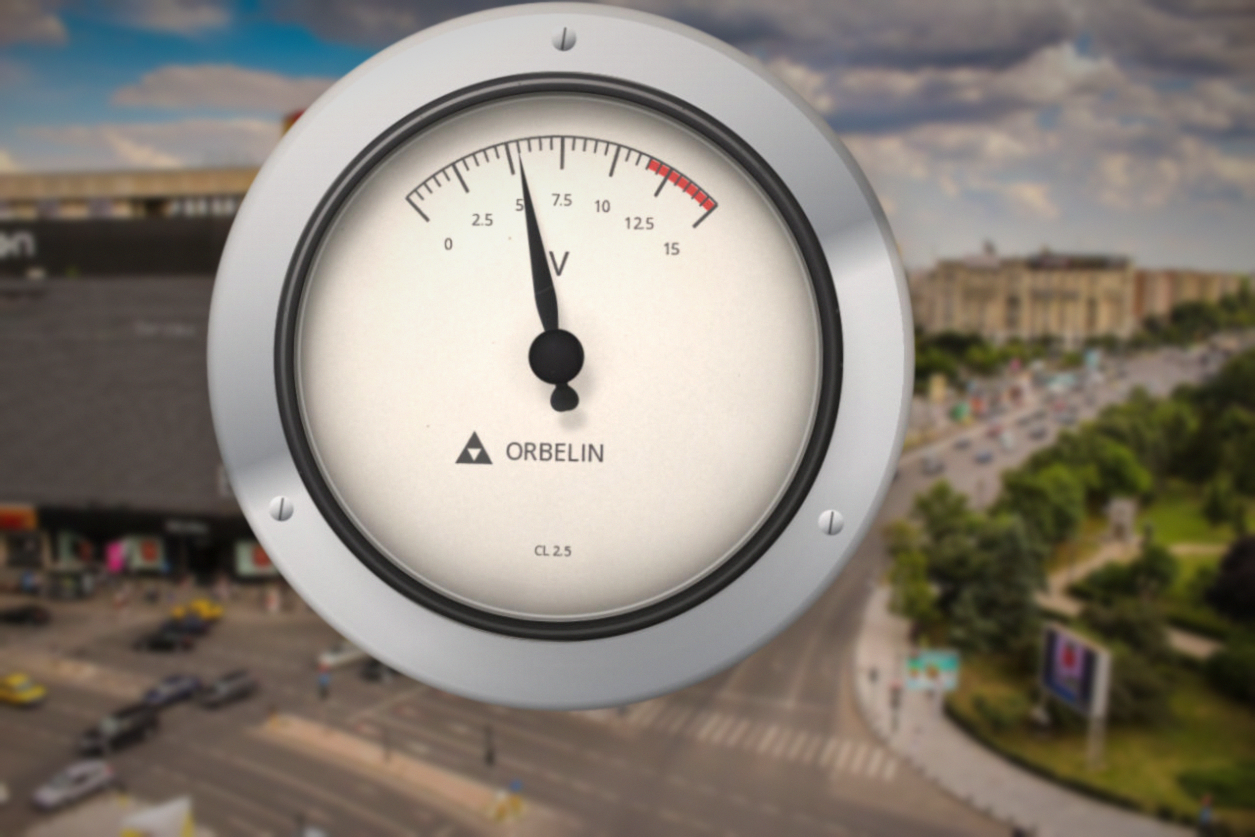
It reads 5.5 V
